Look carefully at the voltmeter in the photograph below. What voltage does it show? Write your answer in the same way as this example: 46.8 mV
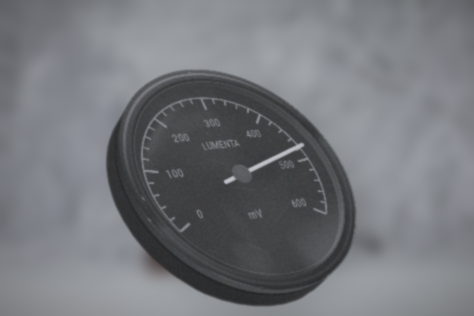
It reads 480 mV
